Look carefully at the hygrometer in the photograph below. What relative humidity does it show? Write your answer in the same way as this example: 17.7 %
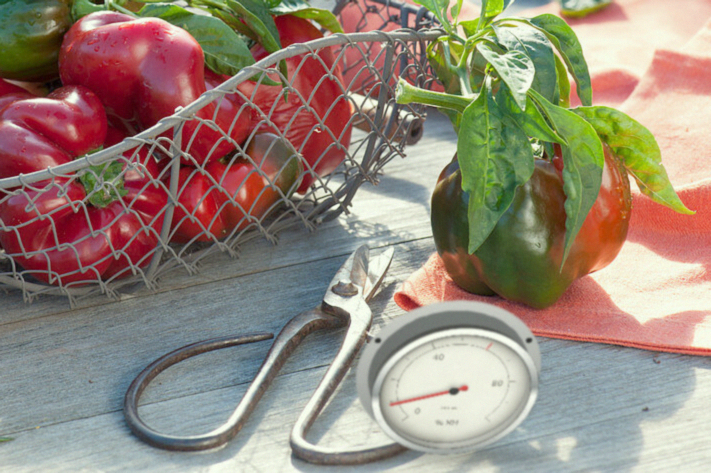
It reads 10 %
